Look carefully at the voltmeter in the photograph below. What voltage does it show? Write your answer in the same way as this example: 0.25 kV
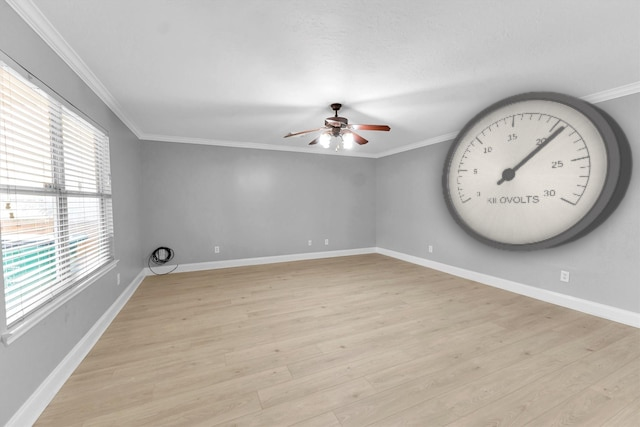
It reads 21 kV
